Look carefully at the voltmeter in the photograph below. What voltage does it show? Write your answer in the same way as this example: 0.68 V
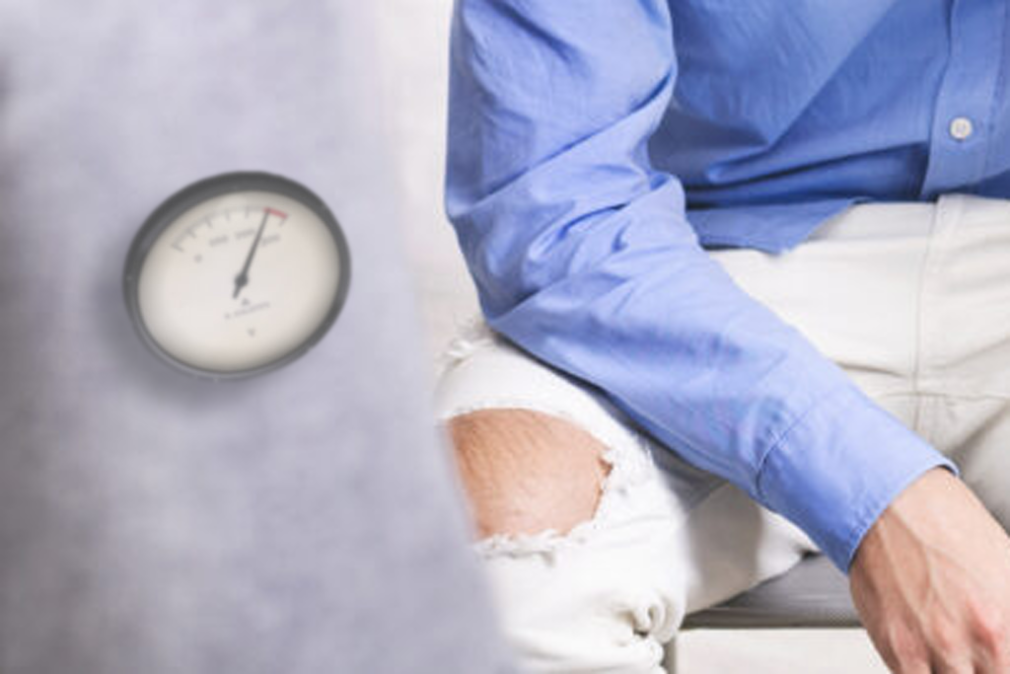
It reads 250 V
